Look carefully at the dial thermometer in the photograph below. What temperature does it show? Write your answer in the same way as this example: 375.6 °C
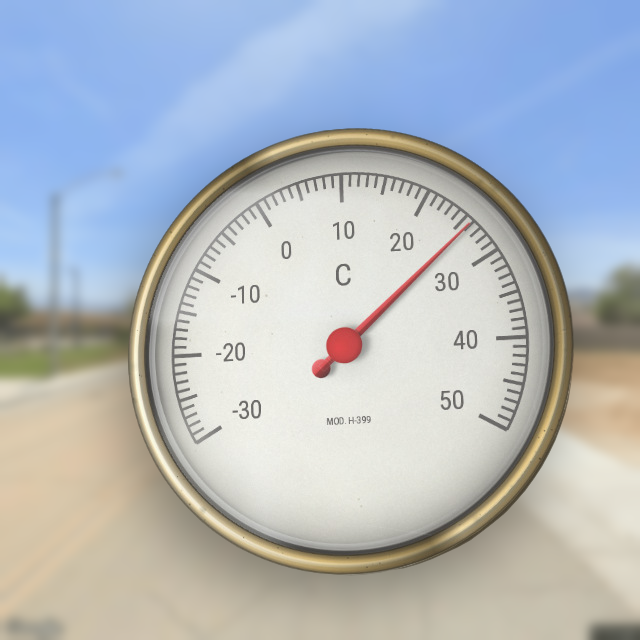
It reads 26 °C
